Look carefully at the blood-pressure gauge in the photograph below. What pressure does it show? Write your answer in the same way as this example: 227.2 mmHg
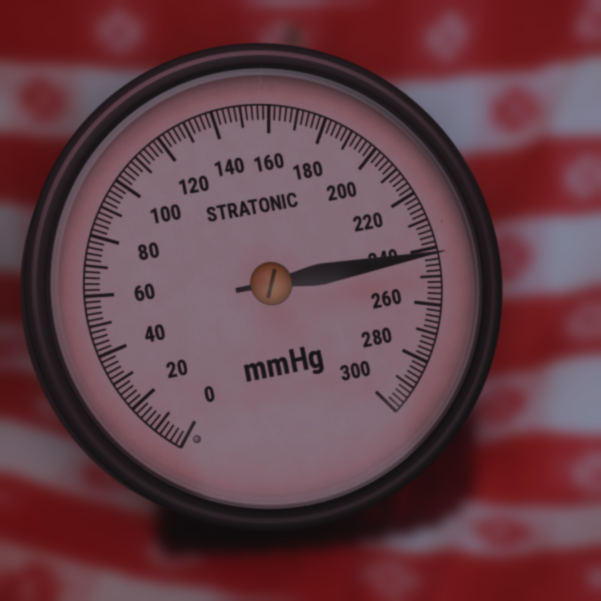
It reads 242 mmHg
